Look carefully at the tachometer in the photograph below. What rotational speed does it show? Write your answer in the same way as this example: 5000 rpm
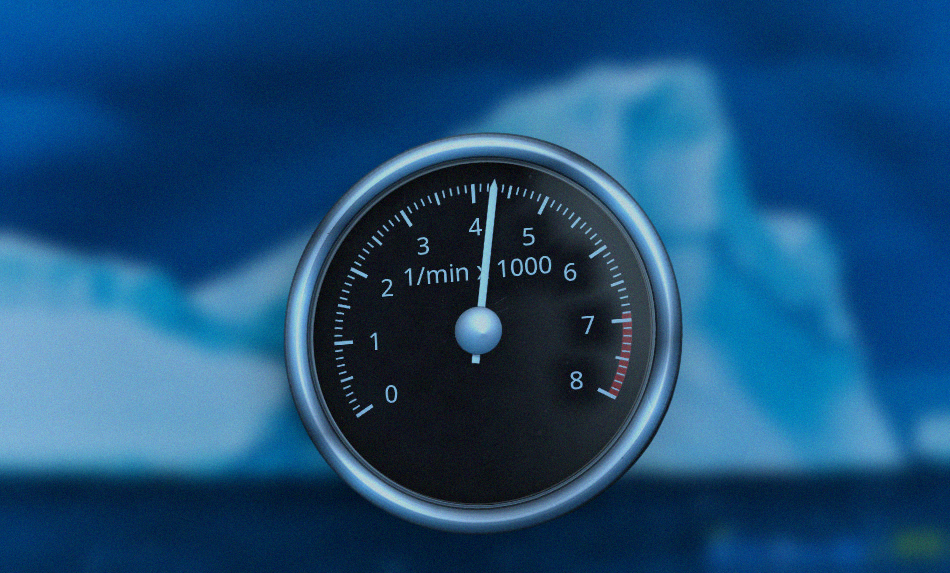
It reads 4300 rpm
